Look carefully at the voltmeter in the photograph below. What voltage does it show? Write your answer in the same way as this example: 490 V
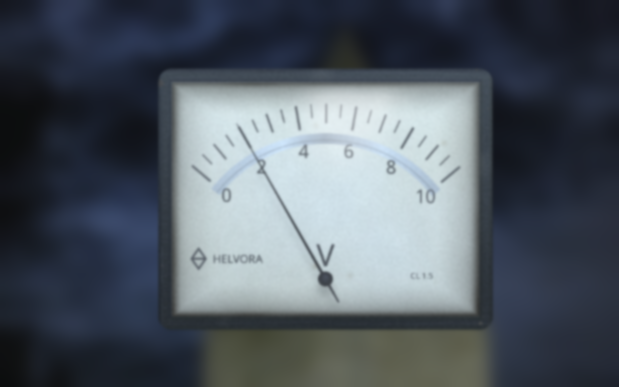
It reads 2 V
